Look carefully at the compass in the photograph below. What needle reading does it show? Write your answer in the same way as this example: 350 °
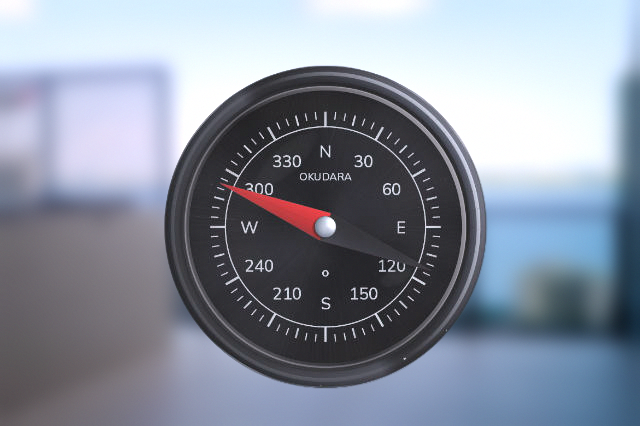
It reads 292.5 °
